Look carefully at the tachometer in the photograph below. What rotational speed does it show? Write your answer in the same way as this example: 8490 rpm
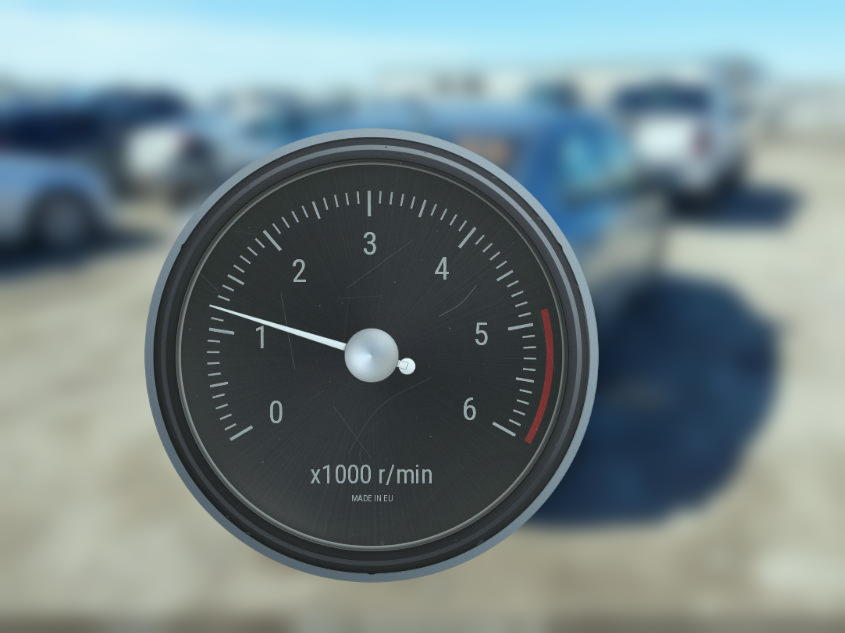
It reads 1200 rpm
